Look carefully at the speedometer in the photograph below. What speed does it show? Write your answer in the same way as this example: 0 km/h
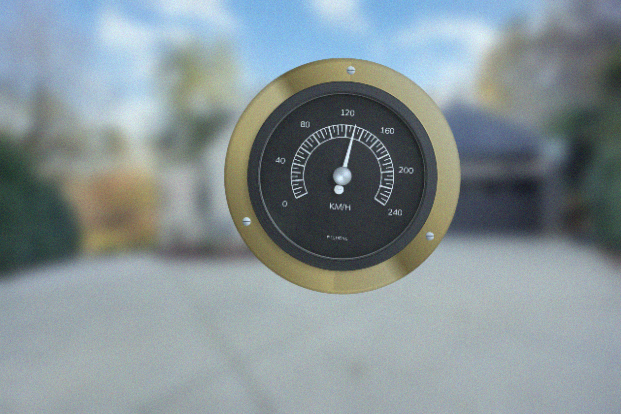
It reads 130 km/h
